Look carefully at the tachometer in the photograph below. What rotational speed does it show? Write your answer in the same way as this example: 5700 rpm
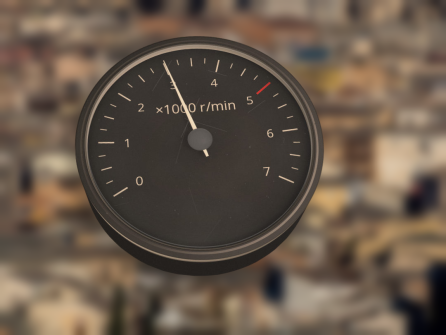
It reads 3000 rpm
